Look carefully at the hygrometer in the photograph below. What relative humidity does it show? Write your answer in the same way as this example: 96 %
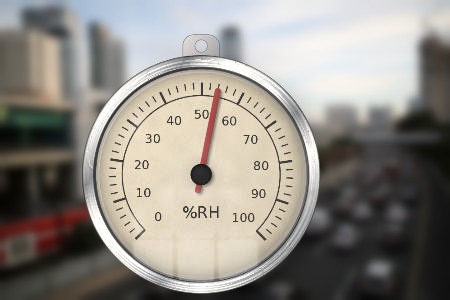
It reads 54 %
